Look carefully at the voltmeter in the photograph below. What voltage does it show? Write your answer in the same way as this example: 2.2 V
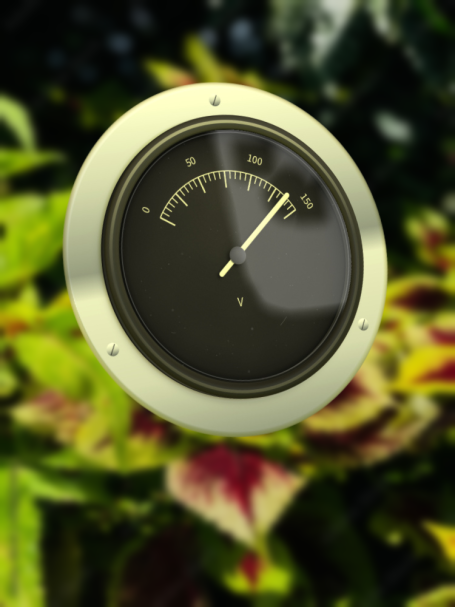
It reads 135 V
